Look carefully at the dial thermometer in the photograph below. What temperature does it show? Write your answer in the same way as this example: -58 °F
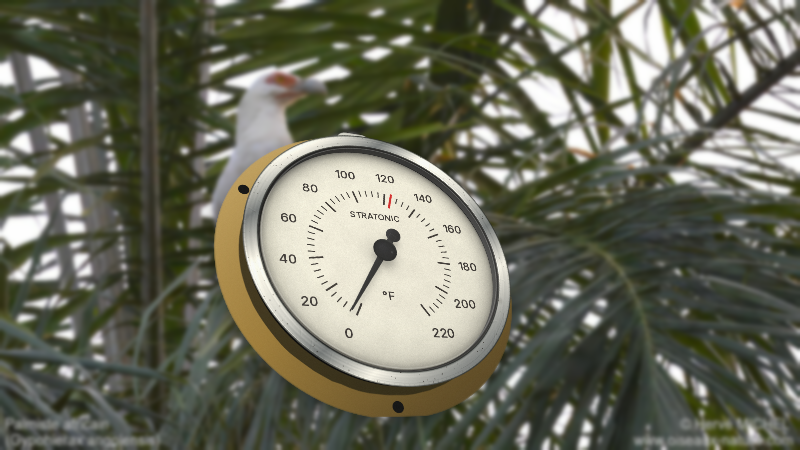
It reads 4 °F
